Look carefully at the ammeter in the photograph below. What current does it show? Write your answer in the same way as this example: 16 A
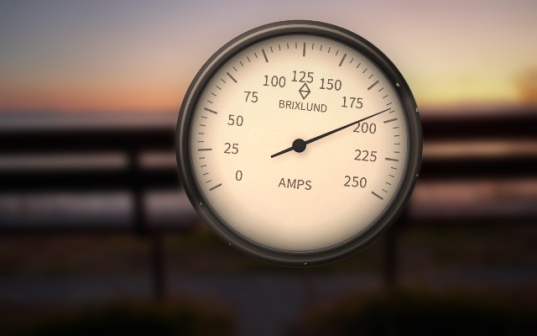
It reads 192.5 A
